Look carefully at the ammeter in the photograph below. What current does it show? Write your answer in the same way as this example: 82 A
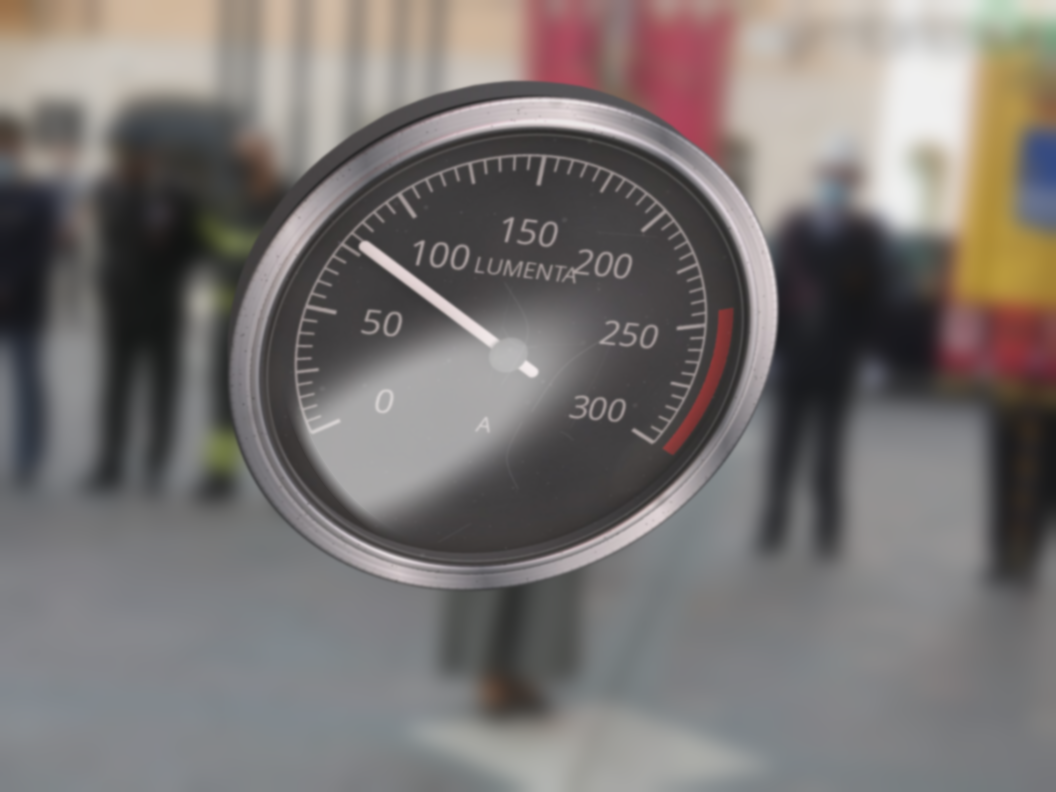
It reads 80 A
